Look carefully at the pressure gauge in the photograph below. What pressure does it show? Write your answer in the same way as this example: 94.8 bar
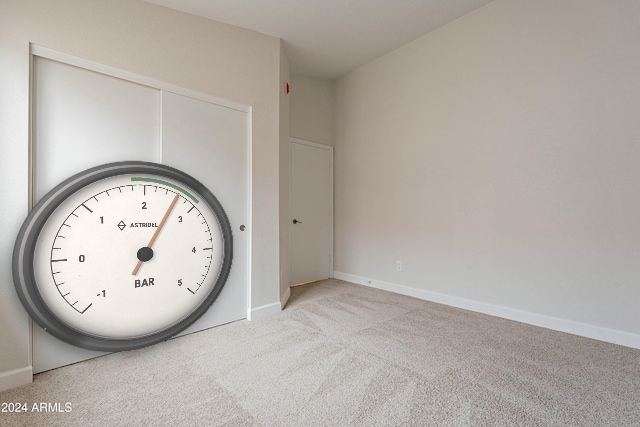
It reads 2.6 bar
